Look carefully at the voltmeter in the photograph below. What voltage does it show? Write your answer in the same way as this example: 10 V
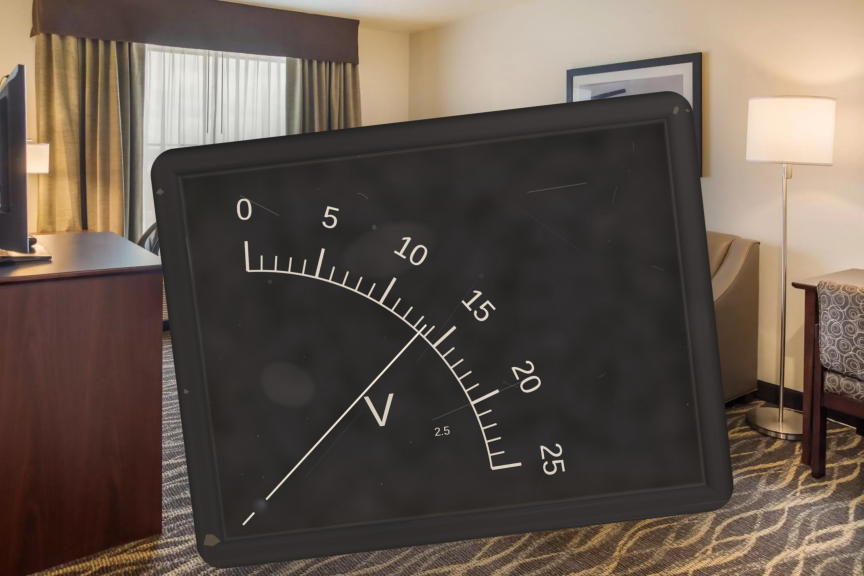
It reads 13.5 V
